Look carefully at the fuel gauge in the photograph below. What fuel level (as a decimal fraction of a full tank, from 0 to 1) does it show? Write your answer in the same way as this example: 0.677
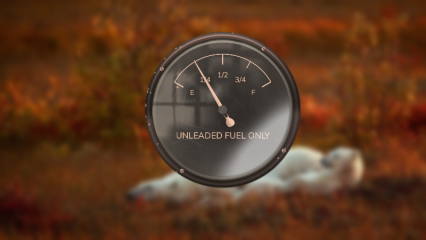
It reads 0.25
